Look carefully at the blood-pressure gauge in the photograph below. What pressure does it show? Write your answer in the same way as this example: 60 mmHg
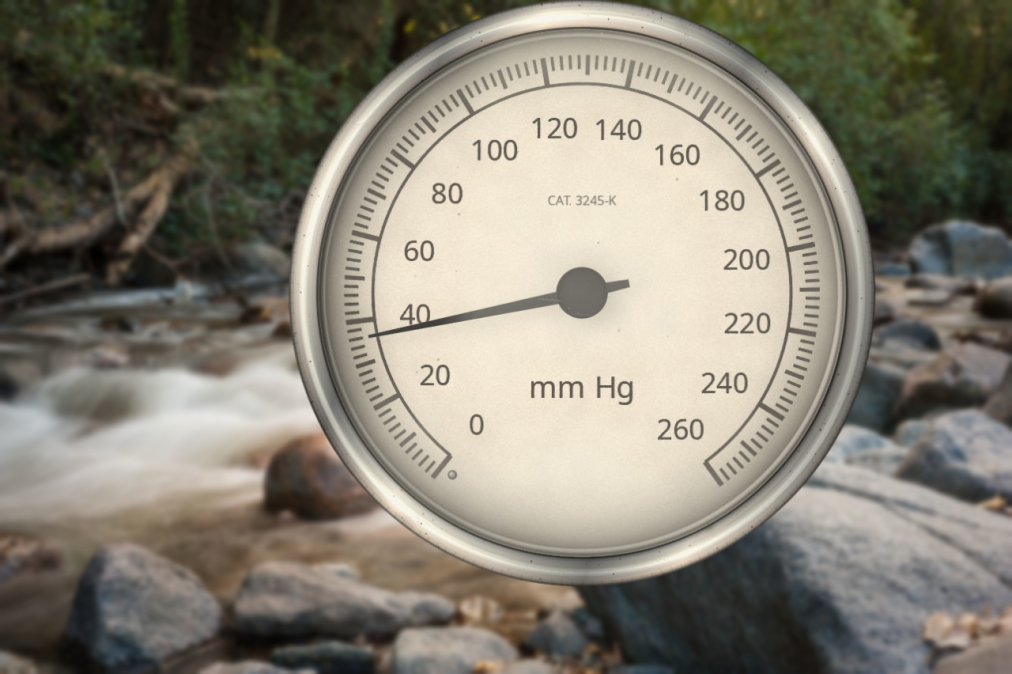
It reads 36 mmHg
